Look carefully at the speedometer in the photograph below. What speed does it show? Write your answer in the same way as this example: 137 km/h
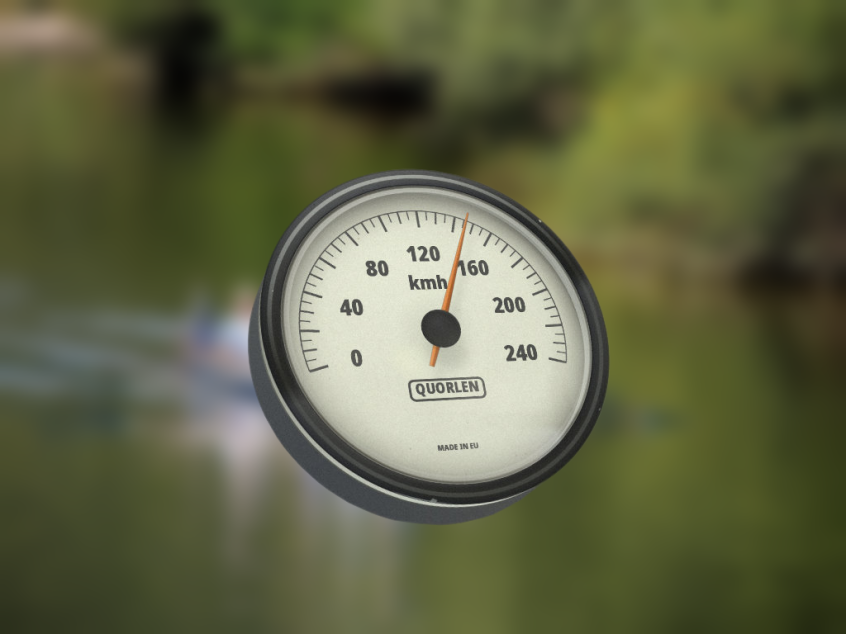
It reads 145 km/h
